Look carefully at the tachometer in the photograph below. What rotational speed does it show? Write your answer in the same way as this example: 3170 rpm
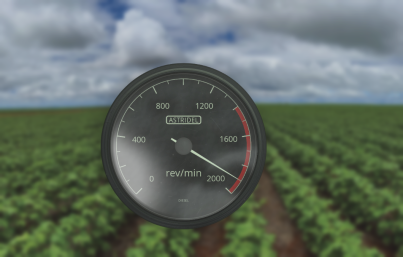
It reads 1900 rpm
